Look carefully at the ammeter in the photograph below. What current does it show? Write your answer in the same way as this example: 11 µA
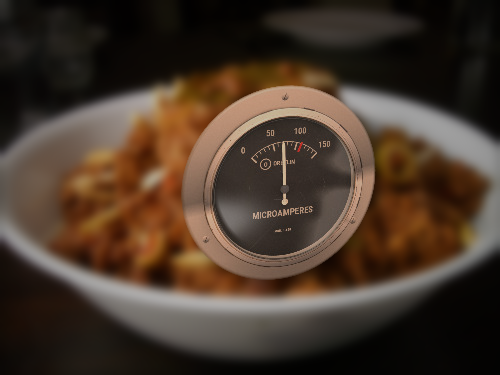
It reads 70 µA
